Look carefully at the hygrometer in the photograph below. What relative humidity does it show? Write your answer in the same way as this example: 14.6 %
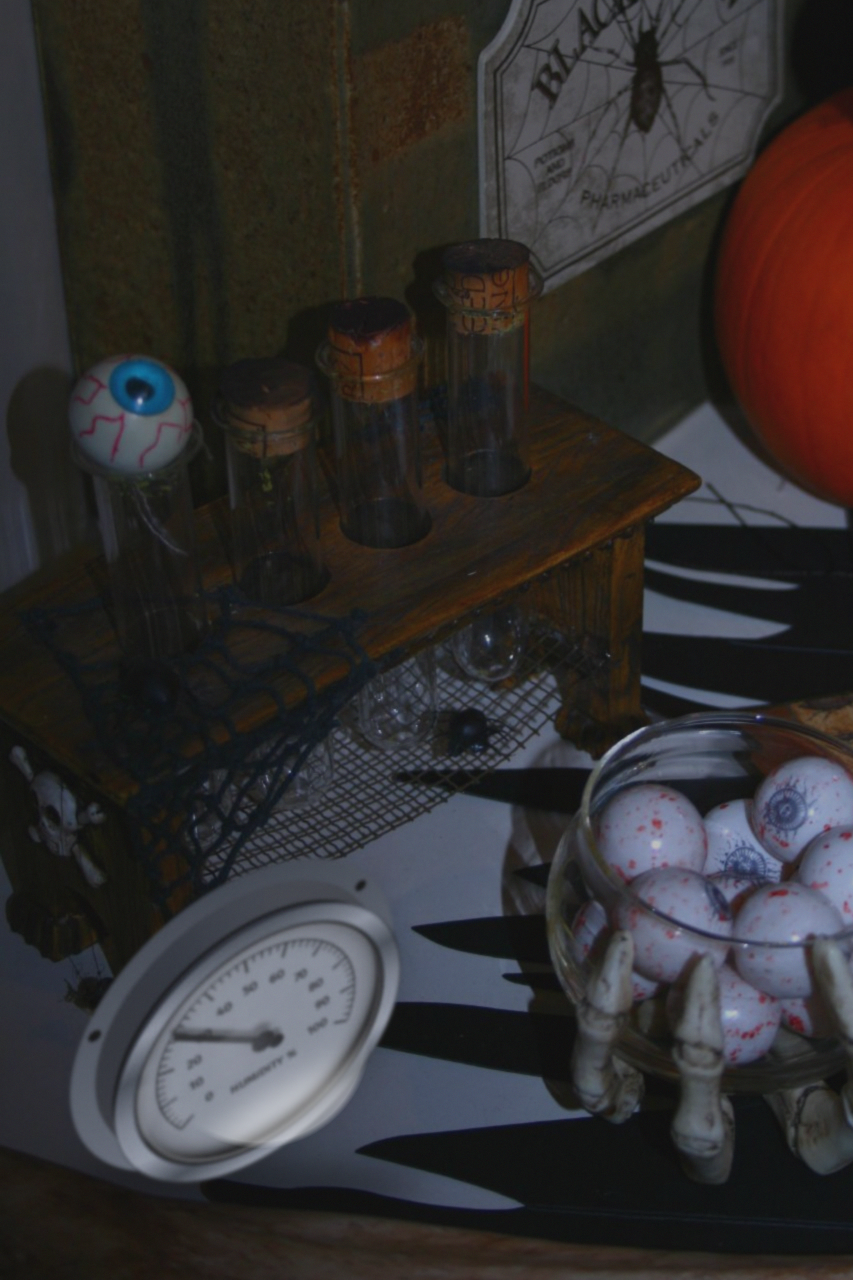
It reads 30 %
